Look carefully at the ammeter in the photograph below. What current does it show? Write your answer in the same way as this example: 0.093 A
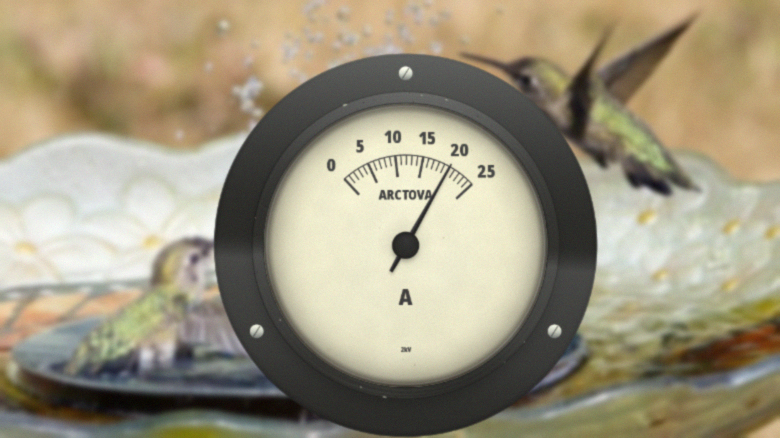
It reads 20 A
